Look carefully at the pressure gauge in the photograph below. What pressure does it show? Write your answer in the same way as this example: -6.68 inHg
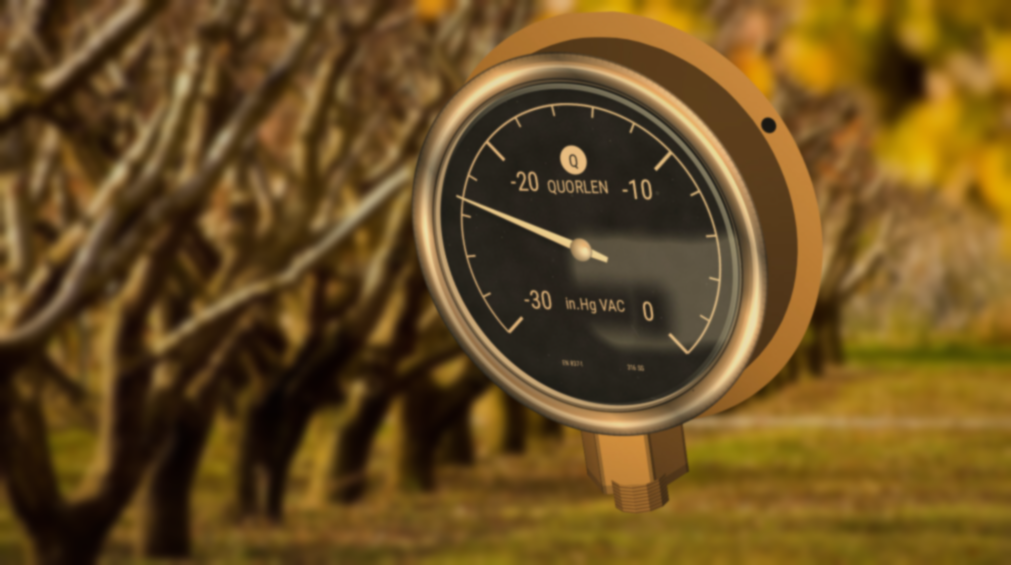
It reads -23 inHg
